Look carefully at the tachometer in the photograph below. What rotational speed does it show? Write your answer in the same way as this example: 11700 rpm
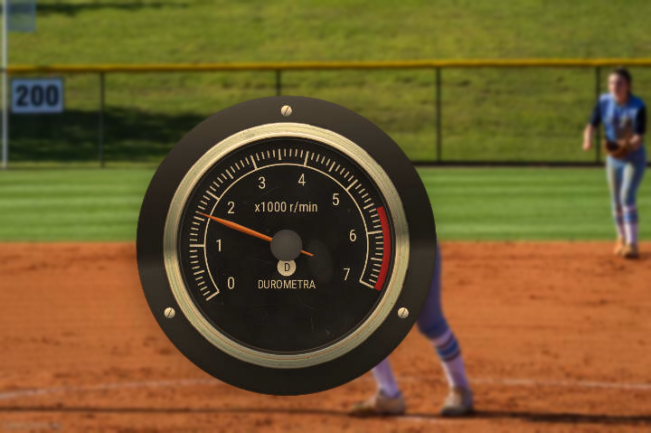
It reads 1600 rpm
